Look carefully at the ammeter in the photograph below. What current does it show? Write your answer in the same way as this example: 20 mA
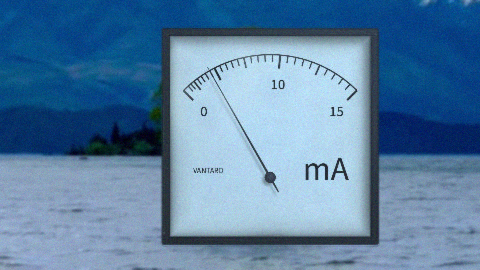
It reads 4.5 mA
